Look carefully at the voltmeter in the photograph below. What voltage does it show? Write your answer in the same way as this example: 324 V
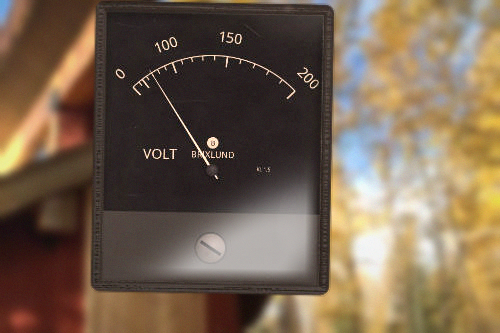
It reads 70 V
